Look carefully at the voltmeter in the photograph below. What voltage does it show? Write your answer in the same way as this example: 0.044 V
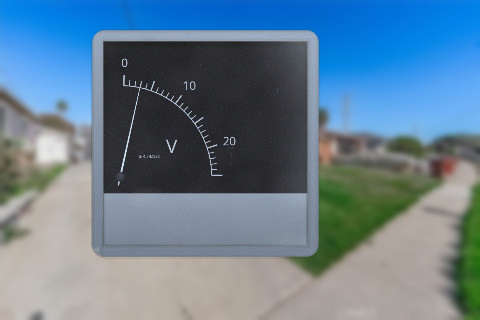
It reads 3 V
